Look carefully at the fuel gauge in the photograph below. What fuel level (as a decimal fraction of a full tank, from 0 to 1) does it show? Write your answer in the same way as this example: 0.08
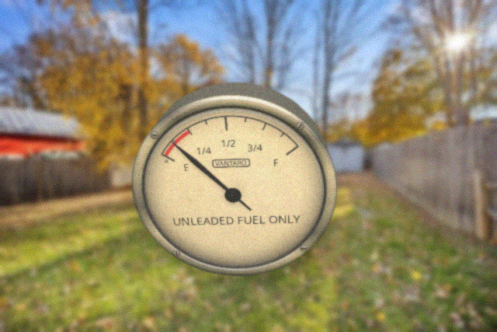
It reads 0.125
